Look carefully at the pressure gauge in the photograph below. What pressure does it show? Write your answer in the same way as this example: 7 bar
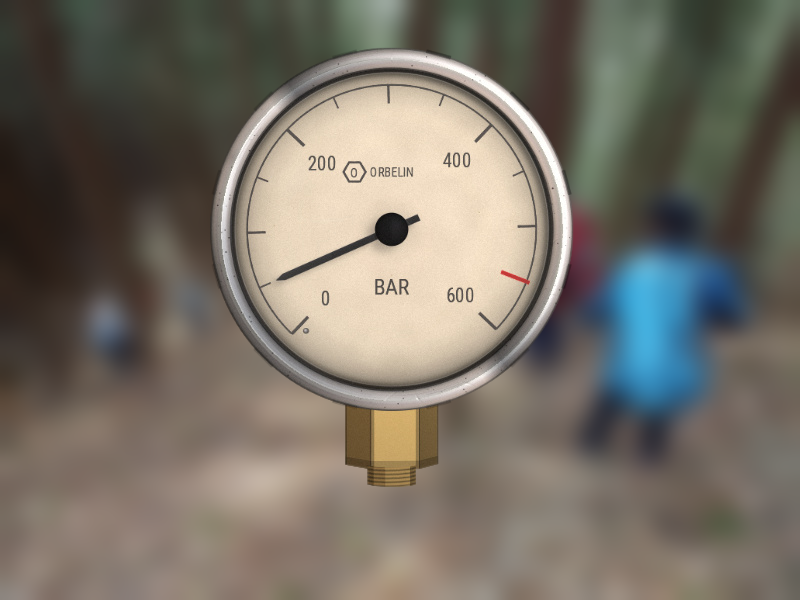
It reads 50 bar
